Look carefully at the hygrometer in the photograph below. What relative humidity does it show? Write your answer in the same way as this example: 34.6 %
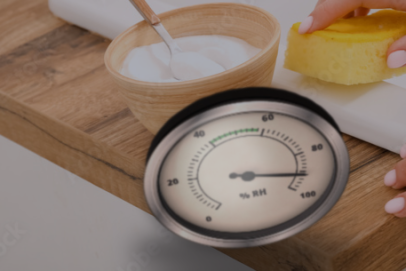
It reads 90 %
